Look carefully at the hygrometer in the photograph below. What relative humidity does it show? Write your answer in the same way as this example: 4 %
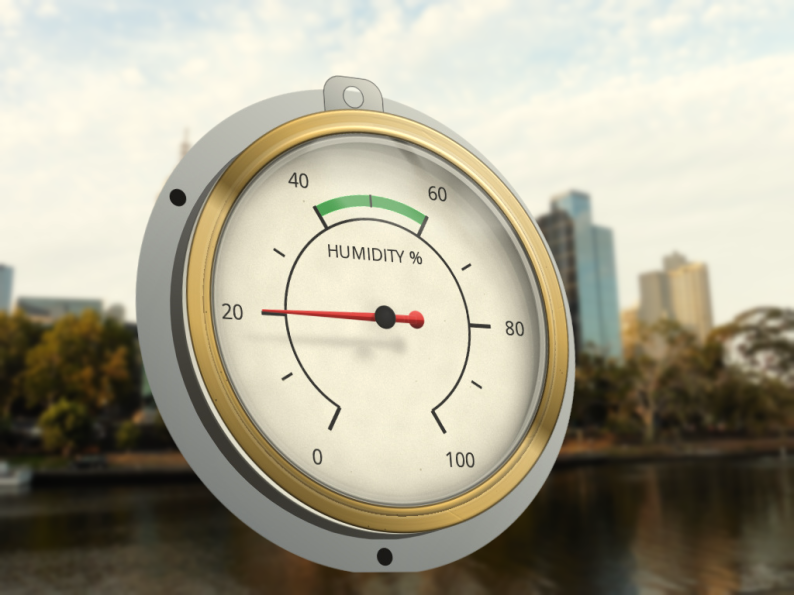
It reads 20 %
